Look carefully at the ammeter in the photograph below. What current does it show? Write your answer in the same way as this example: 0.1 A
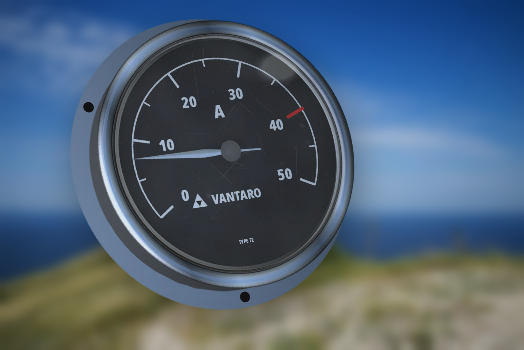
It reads 7.5 A
